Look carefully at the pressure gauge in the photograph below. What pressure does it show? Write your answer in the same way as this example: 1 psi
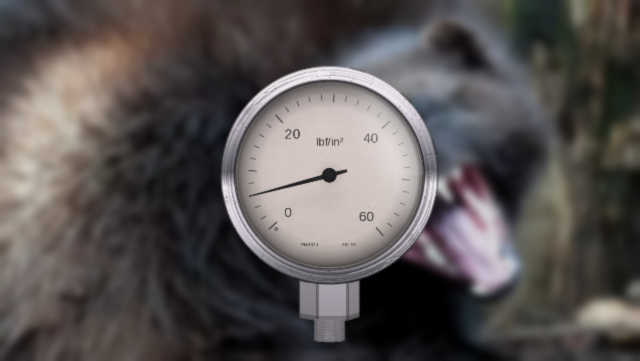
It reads 6 psi
